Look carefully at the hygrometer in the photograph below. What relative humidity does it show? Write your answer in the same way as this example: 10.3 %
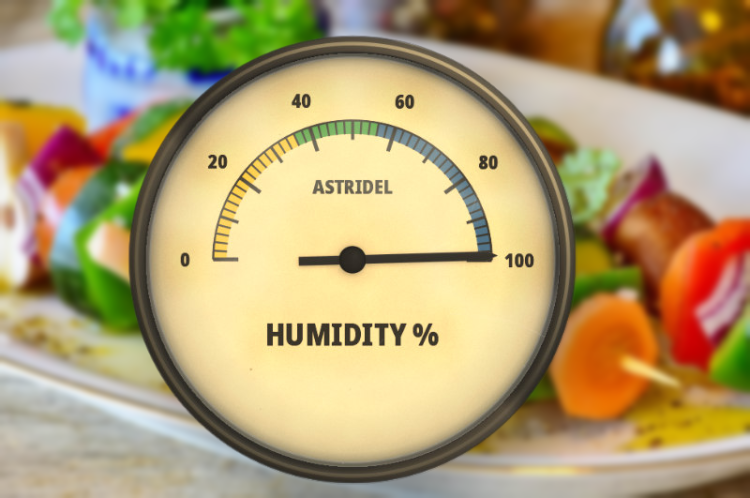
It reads 99 %
